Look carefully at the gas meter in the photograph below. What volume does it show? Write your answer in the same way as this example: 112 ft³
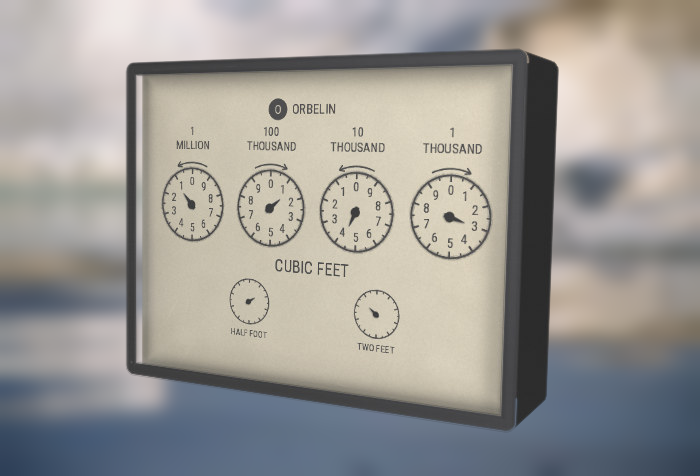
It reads 114300 ft³
